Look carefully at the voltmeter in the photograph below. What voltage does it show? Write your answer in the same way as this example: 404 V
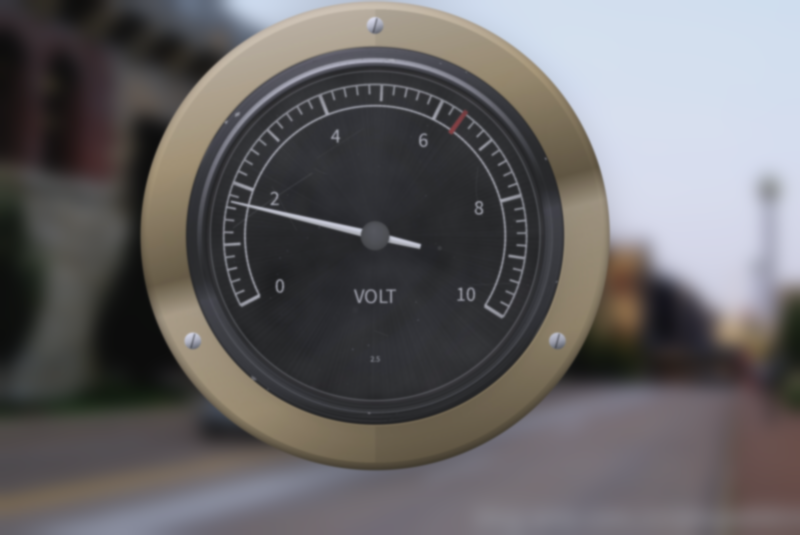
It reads 1.7 V
